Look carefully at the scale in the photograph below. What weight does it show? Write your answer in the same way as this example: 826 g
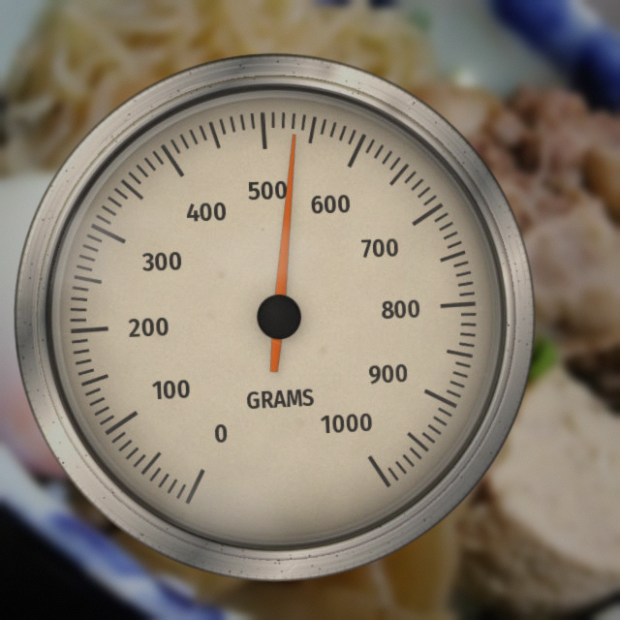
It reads 530 g
